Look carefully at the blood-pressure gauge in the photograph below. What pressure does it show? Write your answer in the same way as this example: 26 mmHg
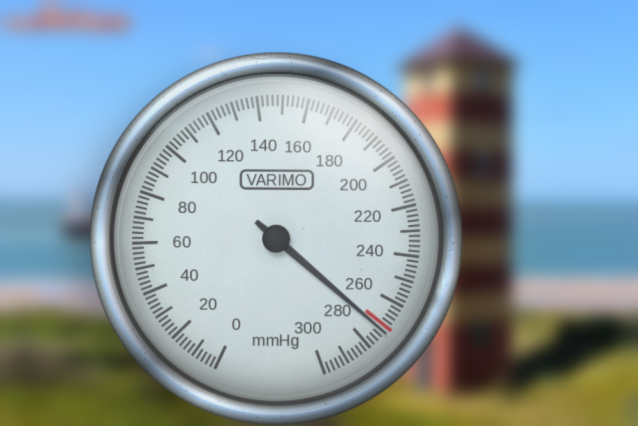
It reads 272 mmHg
